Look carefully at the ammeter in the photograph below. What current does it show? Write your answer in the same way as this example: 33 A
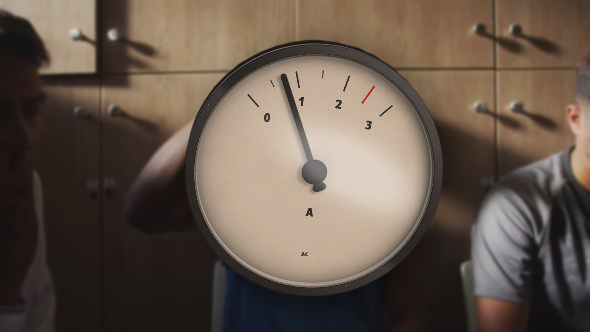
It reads 0.75 A
